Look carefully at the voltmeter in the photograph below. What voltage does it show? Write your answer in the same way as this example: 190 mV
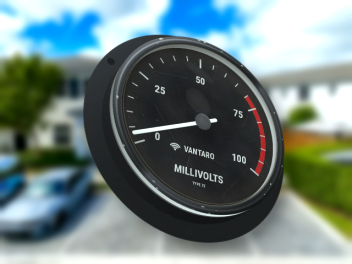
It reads 2.5 mV
